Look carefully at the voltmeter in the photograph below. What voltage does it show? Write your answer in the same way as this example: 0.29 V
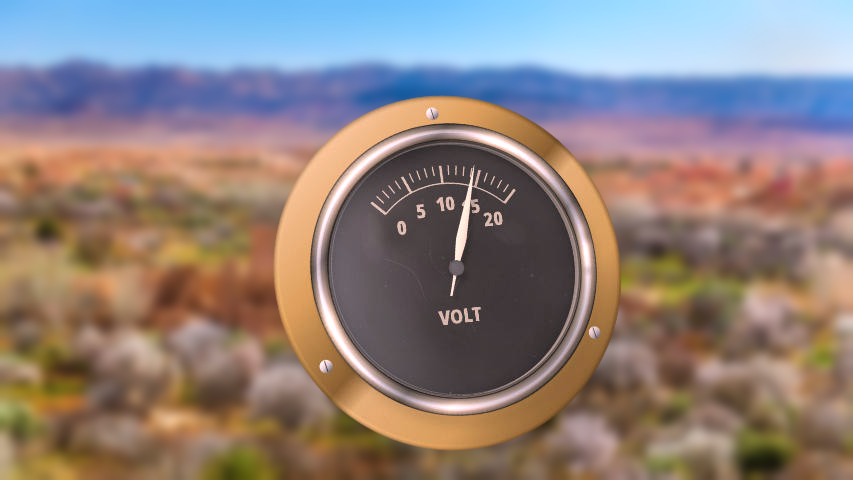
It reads 14 V
